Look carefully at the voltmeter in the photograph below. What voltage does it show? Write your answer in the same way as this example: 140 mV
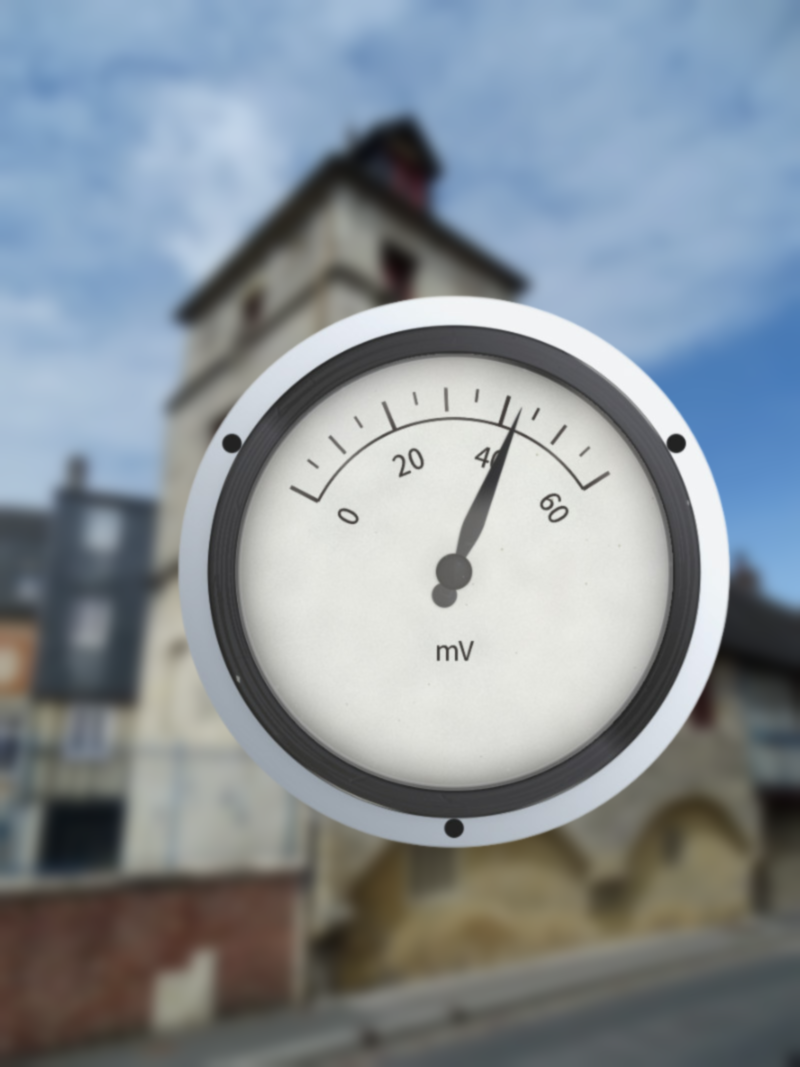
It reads 42.5 mV
